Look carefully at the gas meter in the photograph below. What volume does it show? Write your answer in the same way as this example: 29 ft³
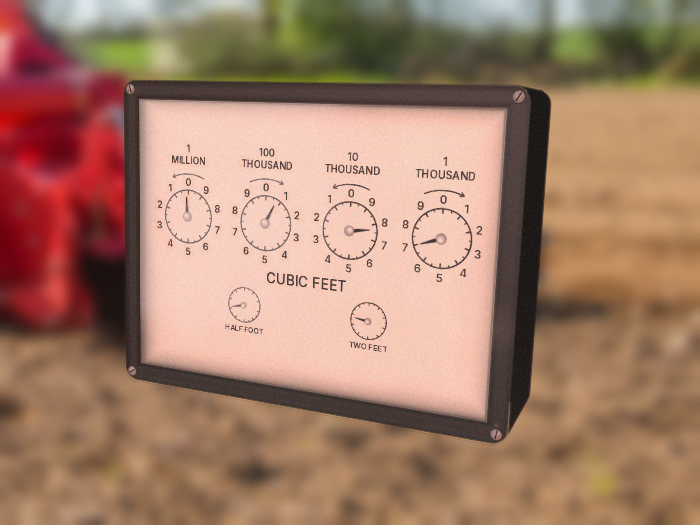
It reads 7700 ft³
